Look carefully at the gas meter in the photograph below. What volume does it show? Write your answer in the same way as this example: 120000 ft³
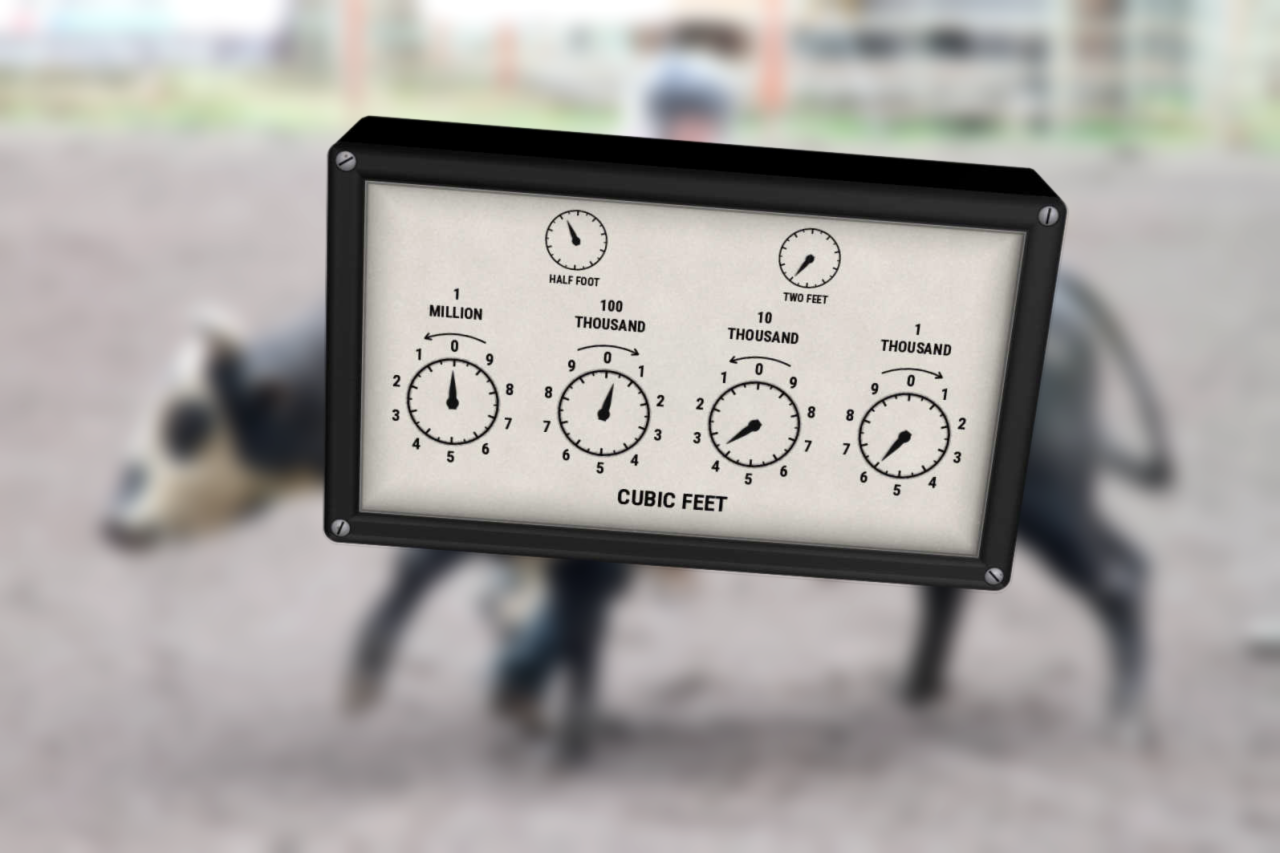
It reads 3600 ft³
